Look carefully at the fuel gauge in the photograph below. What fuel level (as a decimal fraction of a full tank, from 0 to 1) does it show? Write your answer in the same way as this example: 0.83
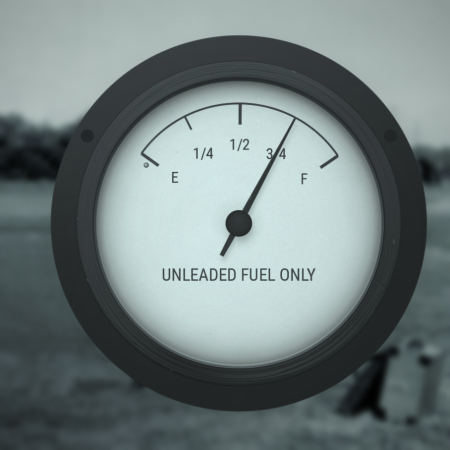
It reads 0.75
